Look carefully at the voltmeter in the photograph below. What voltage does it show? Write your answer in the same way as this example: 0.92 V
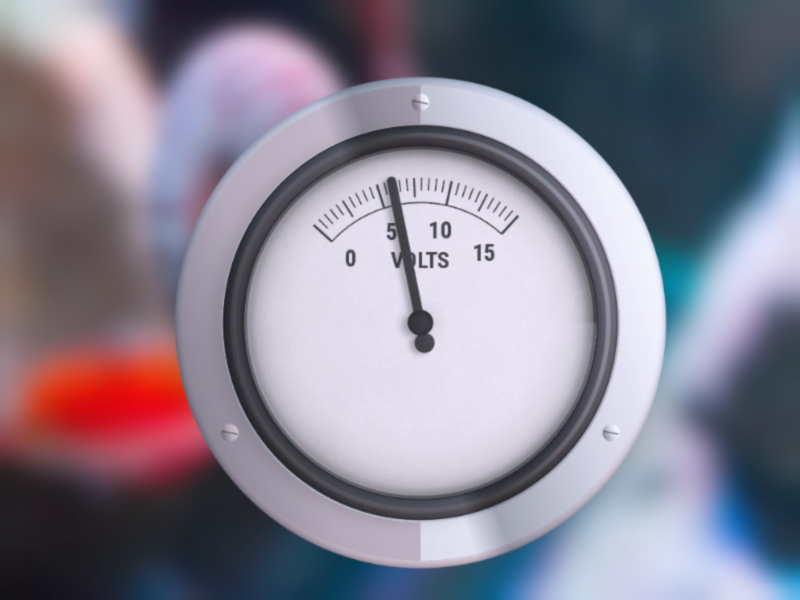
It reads 6 V
